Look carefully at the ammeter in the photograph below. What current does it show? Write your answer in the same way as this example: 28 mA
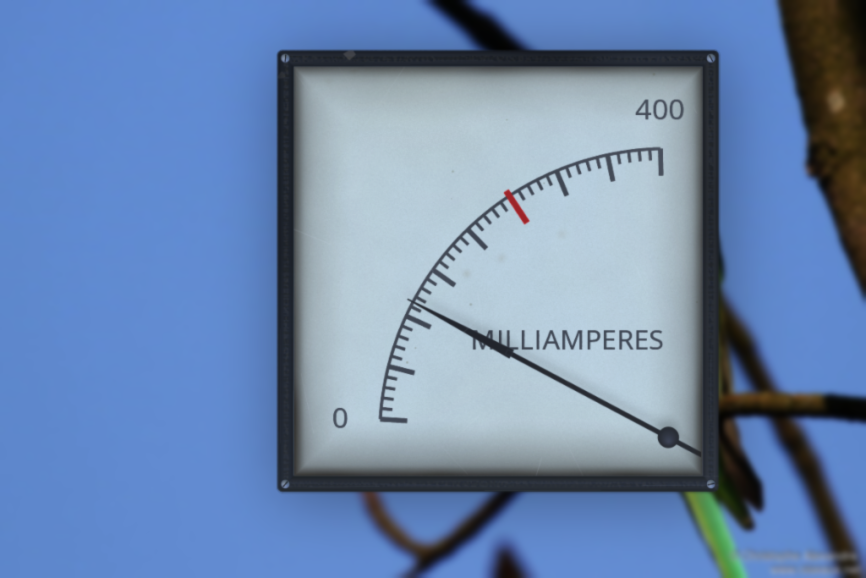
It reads 115 mA
